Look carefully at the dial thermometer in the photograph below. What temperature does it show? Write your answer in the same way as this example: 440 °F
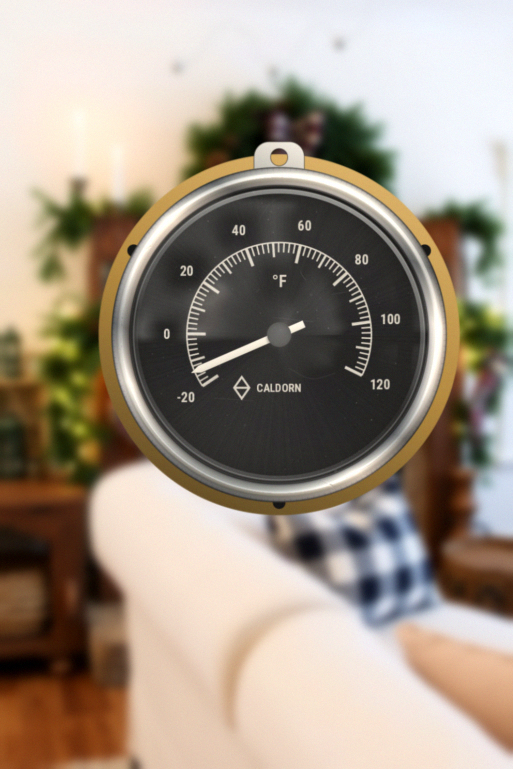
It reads -14 °F
